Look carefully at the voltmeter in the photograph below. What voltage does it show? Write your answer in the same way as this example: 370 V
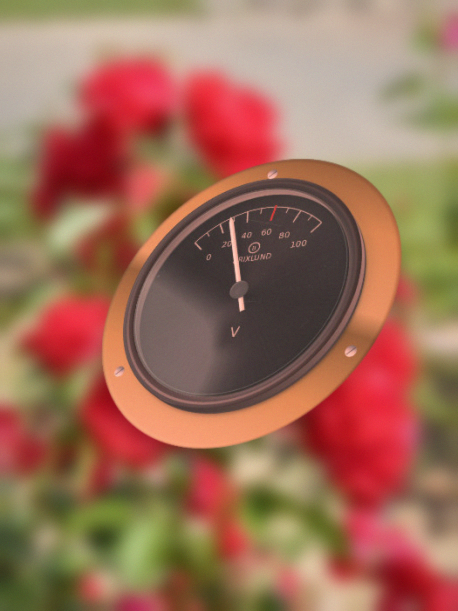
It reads 30 V
